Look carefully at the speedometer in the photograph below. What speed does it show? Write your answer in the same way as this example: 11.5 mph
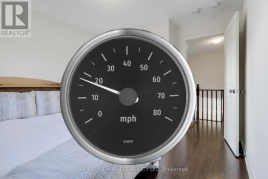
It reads 17.5 mph
